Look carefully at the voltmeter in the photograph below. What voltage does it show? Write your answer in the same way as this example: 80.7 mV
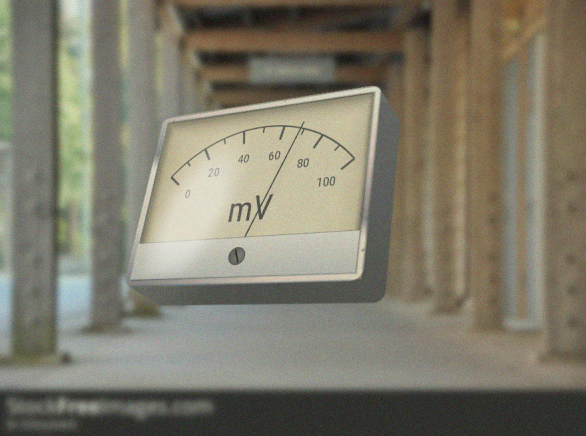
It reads 70 mV
